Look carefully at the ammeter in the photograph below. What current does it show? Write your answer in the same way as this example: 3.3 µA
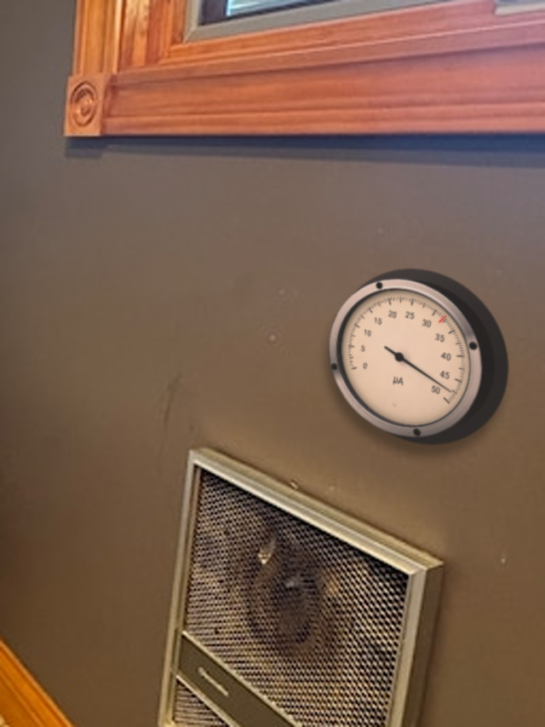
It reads 47.5 µA
